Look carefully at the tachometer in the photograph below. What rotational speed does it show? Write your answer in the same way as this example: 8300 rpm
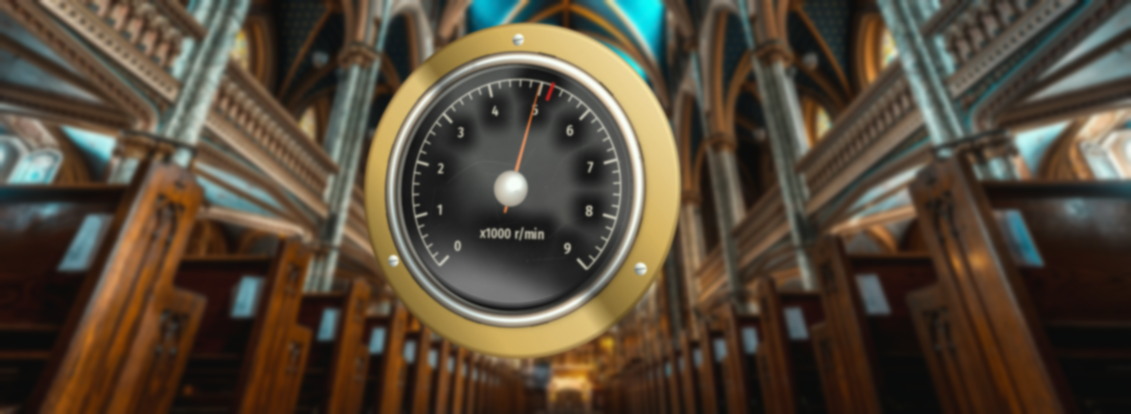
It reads 5000 rpm
